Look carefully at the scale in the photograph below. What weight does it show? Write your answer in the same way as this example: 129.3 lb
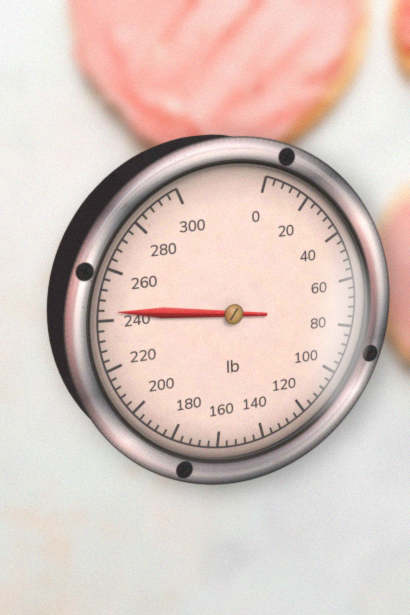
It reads 244 lb
